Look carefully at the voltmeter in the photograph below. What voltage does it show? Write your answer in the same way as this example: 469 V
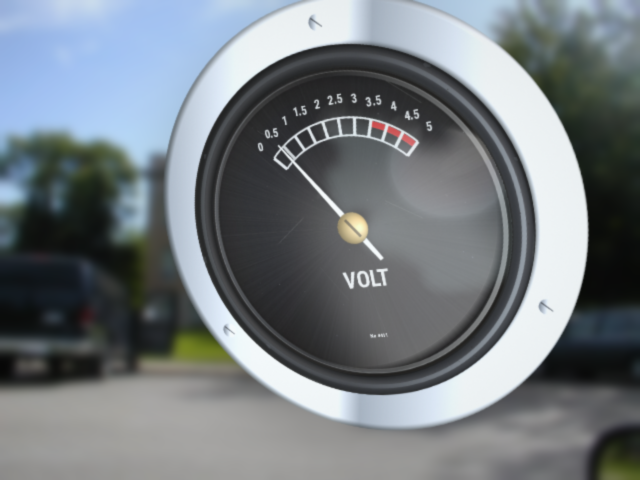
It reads 0.5 V
